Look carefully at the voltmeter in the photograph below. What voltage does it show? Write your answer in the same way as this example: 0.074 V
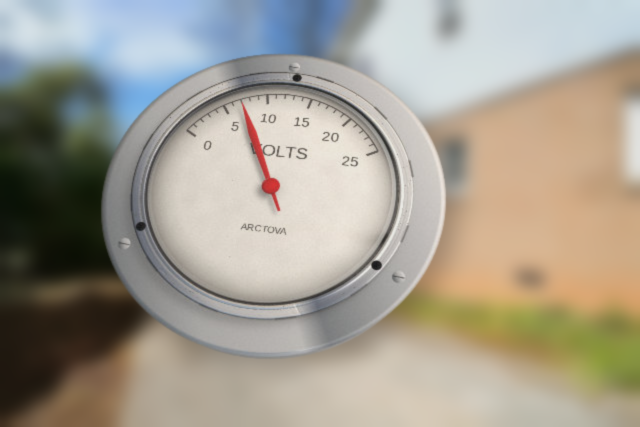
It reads 7 V
